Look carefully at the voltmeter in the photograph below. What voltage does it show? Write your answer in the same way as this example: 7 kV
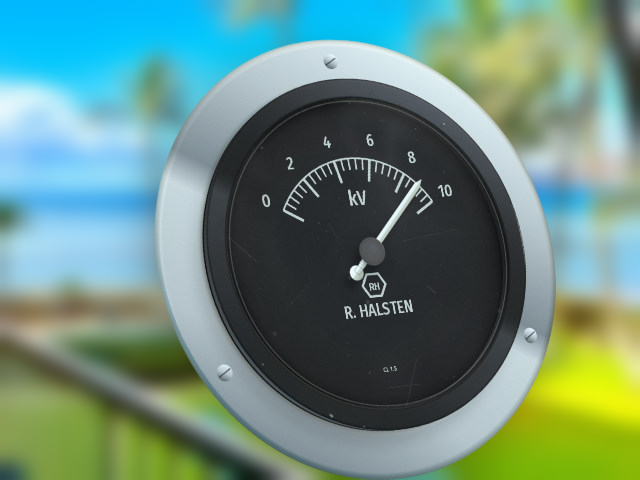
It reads 8.8 kV
